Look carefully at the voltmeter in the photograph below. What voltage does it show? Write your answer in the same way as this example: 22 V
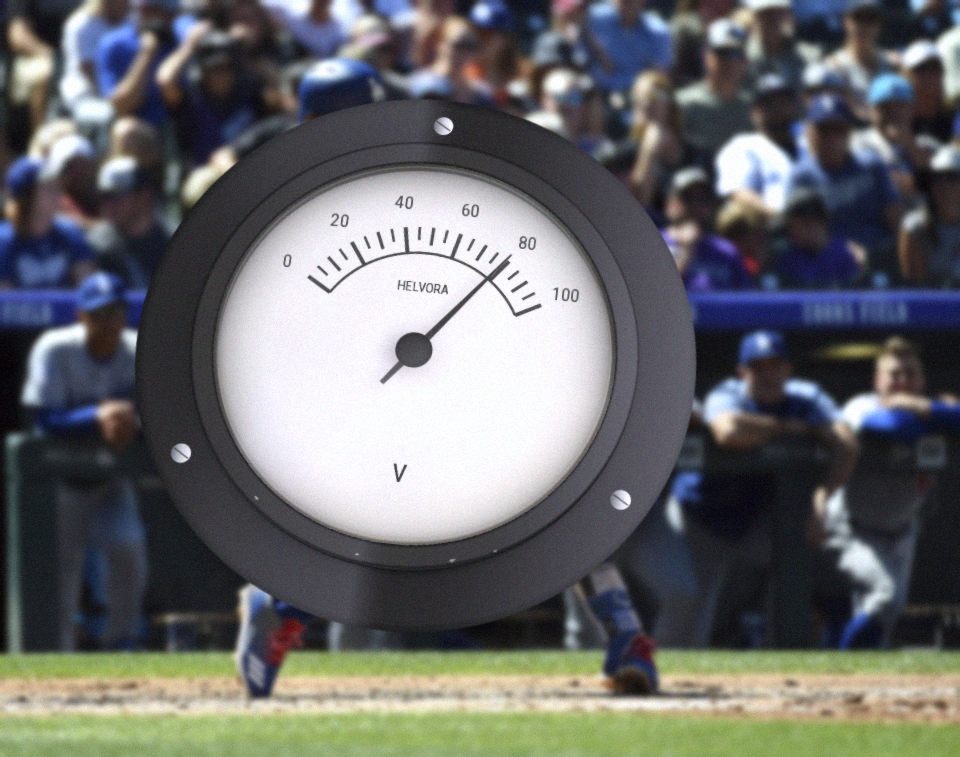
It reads 80 V
